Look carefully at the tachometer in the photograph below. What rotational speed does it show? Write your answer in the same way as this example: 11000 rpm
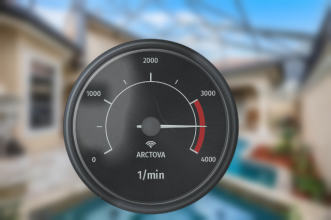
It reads 3500 rpm
